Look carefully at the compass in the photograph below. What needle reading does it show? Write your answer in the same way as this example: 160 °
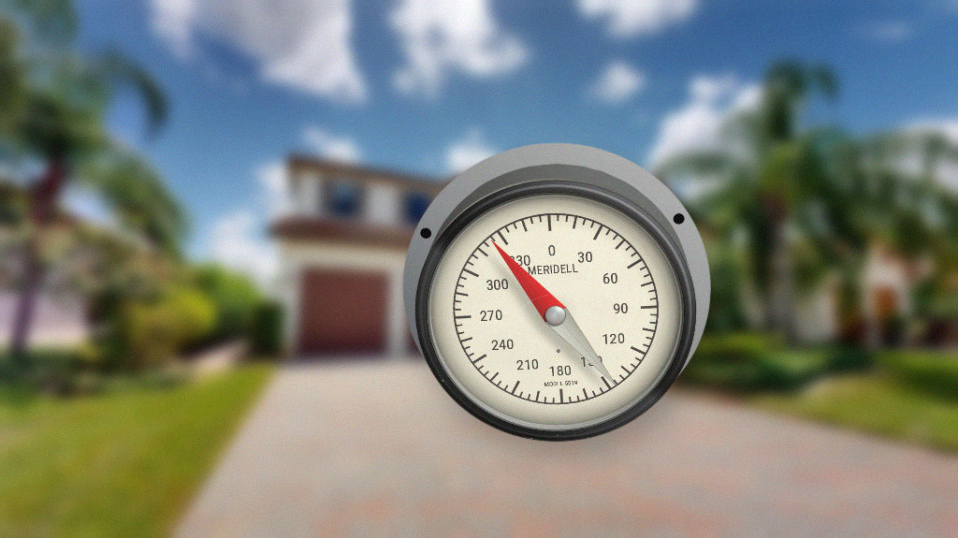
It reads 325 °
